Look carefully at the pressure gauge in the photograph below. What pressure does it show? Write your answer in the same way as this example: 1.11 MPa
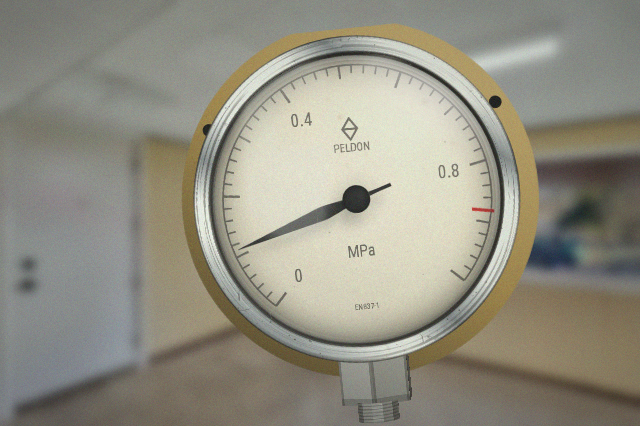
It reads 0.11 MPa
